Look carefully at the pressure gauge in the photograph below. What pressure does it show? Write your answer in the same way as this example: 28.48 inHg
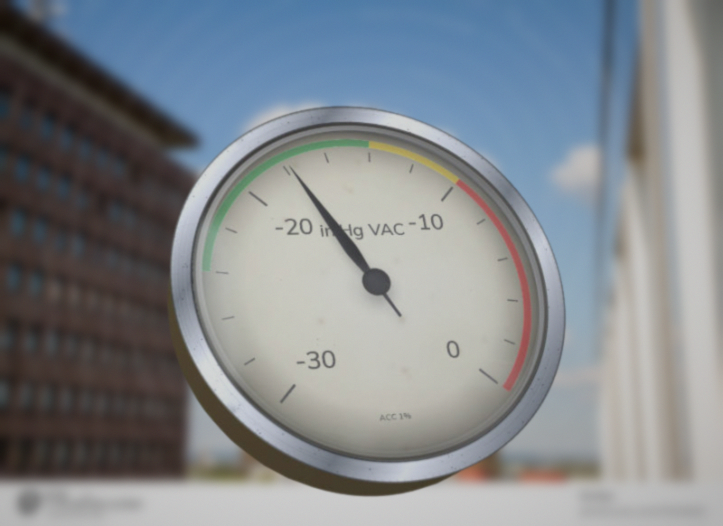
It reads -18 inHg
